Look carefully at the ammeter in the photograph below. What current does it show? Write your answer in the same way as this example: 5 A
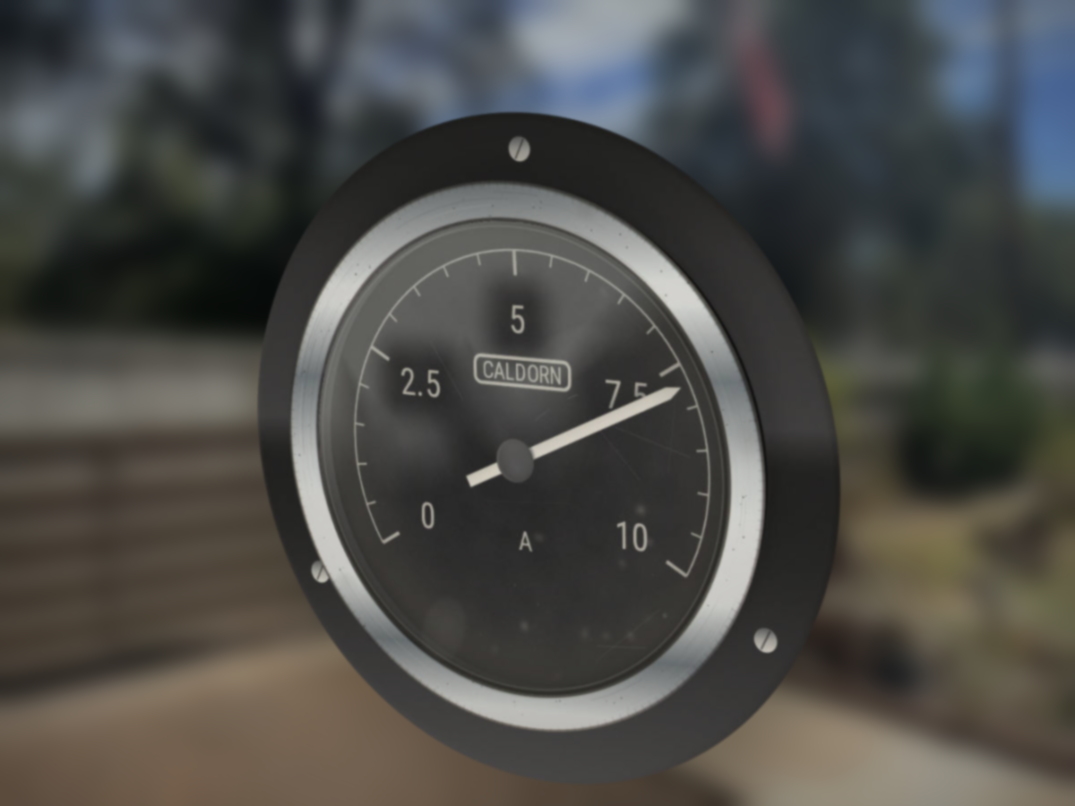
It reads 7.75 A
